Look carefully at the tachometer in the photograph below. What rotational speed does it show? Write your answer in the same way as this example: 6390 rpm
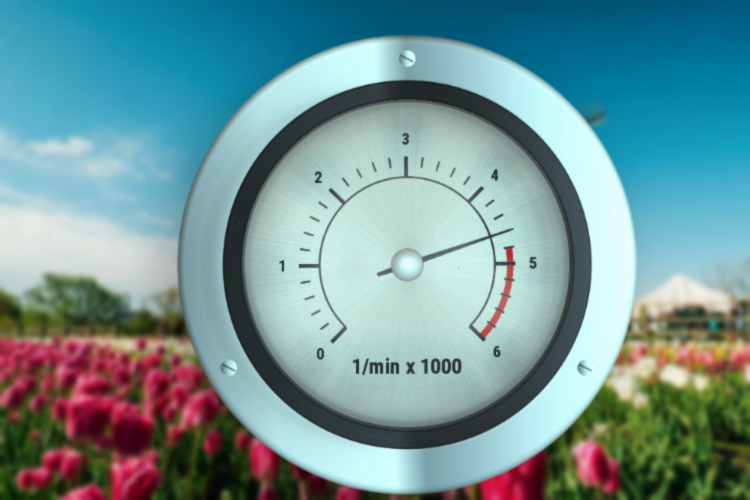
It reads 4600 rpm
